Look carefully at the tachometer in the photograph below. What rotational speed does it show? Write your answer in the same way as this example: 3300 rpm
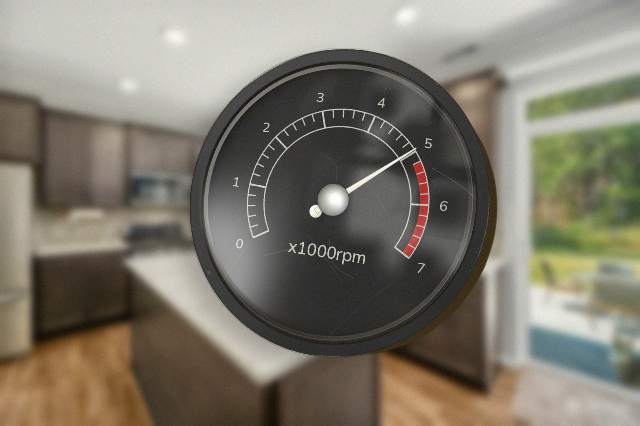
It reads 5000 rpm
